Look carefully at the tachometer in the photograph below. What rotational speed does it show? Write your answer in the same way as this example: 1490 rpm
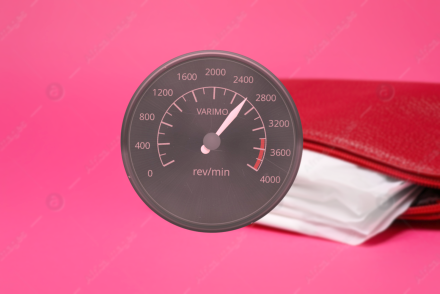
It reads 2600 rpm
